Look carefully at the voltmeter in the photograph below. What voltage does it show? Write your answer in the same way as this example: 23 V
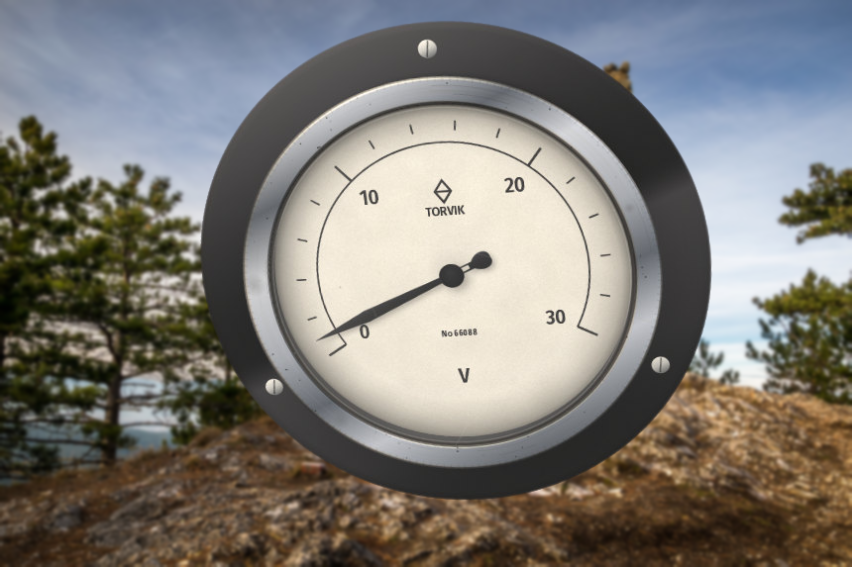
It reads 1 V
